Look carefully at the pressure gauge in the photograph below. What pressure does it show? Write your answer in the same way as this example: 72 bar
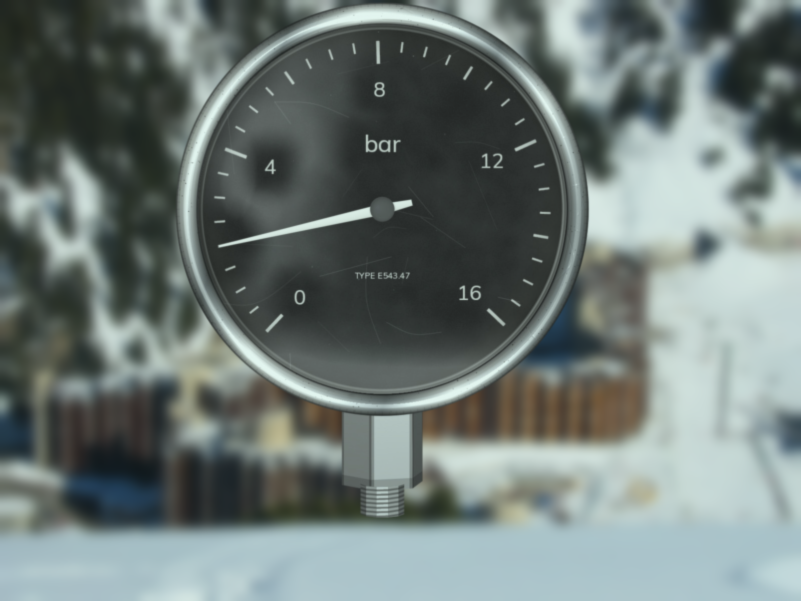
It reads 2 bar
